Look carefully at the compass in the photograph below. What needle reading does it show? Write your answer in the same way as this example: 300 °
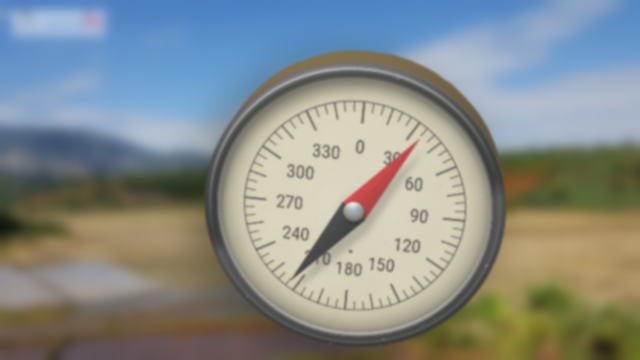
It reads 35 °
